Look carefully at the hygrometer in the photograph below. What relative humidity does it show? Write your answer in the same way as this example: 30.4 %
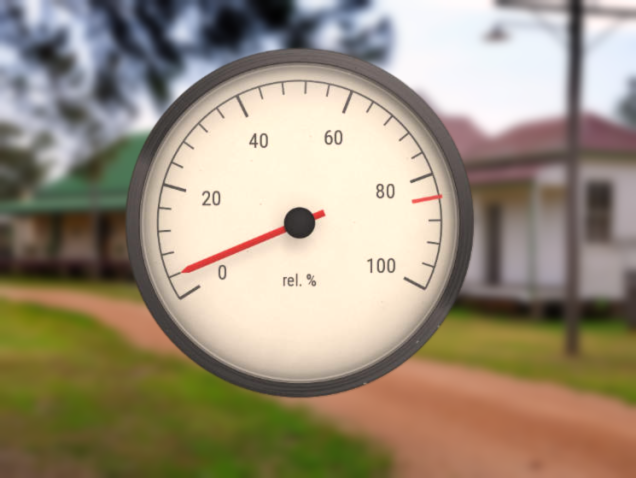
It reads 4 %
